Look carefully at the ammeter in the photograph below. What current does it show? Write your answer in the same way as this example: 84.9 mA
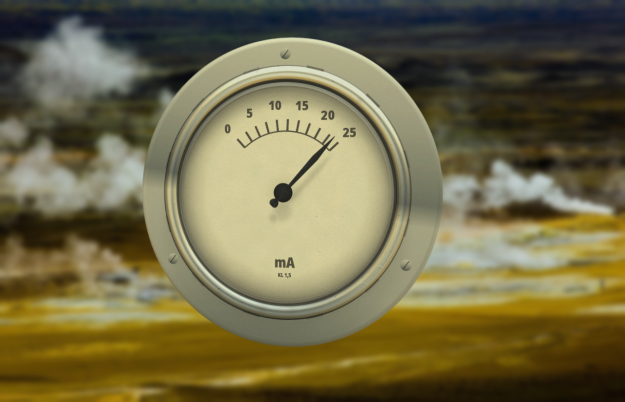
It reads 23.75 mA
